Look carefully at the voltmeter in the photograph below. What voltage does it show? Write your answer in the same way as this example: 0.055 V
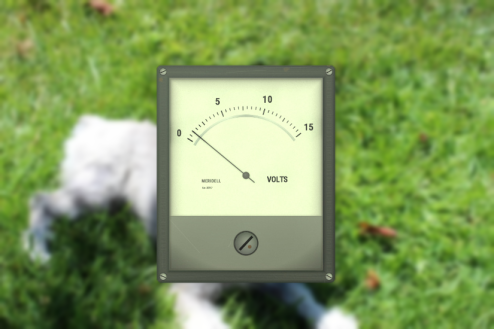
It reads 1 V
